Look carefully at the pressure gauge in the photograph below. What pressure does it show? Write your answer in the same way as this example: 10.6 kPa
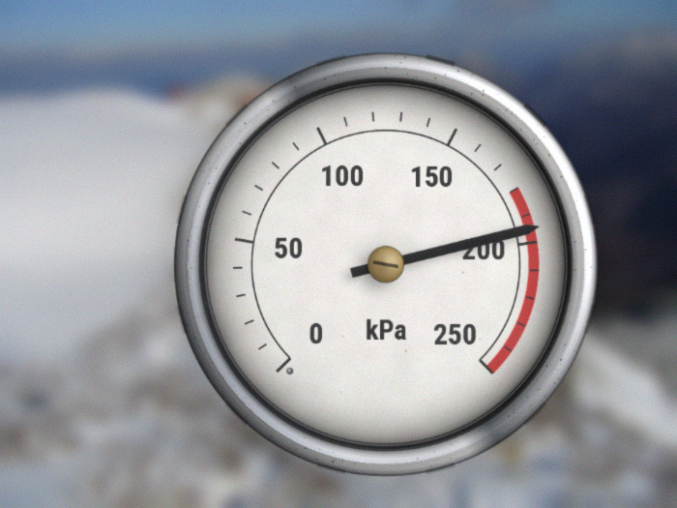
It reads 195 kPa
